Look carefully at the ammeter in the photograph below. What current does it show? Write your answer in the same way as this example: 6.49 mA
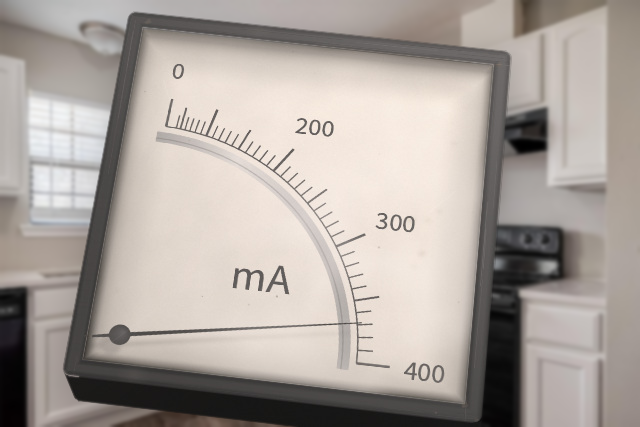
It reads 370 mA
